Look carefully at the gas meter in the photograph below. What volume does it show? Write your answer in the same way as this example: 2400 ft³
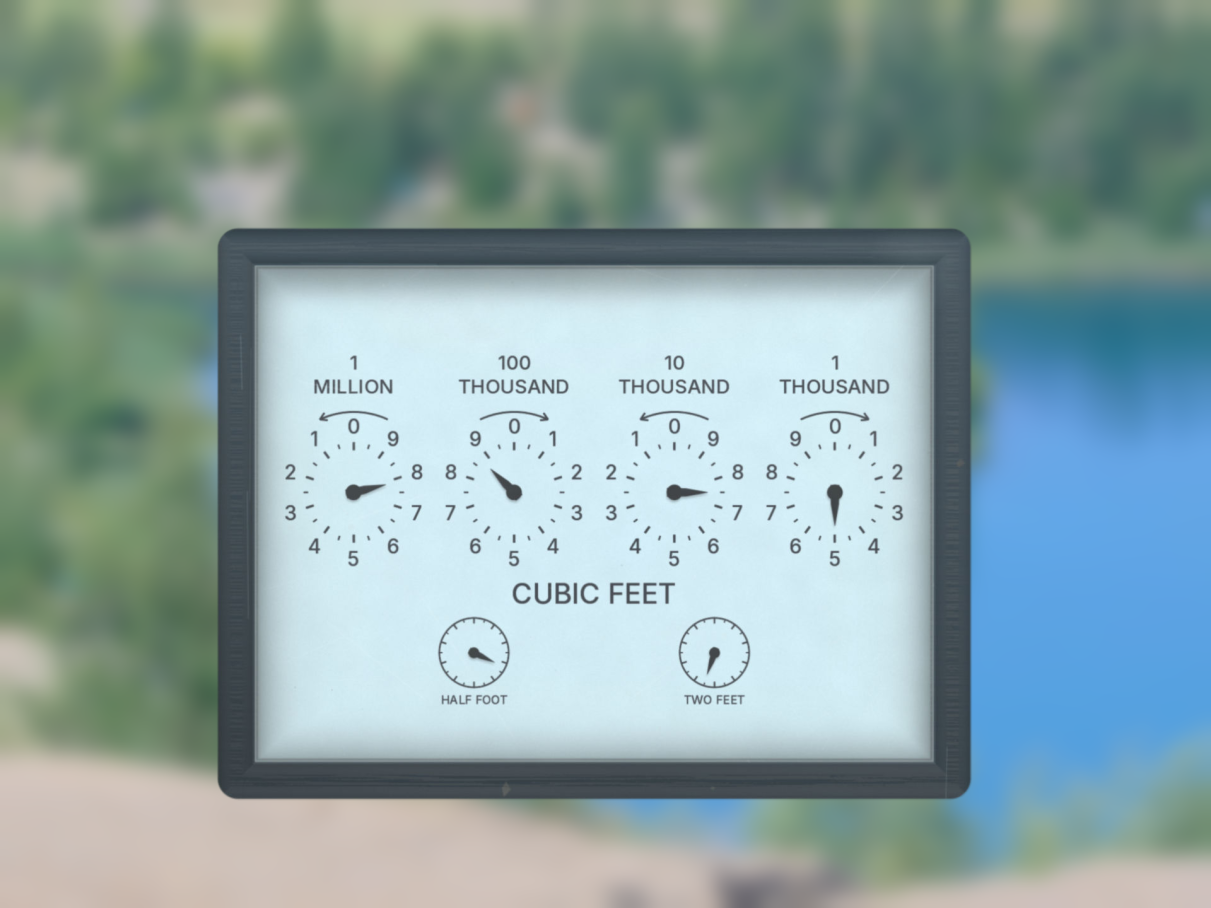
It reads 787500 ft³
